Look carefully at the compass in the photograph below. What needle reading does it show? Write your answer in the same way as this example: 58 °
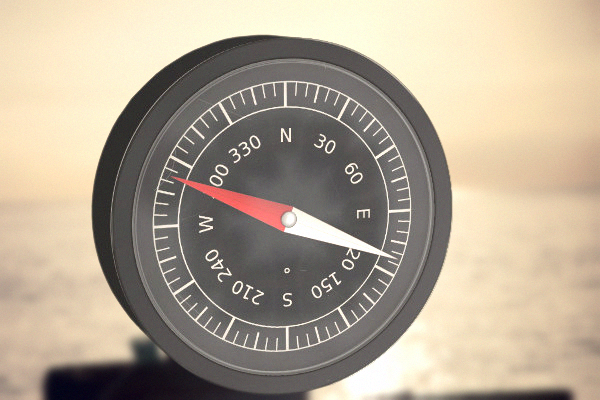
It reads 292.5 °
